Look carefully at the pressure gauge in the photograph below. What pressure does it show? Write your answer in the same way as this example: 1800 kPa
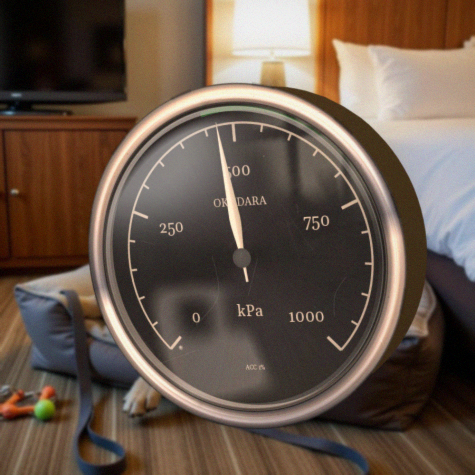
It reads 475 kPa
